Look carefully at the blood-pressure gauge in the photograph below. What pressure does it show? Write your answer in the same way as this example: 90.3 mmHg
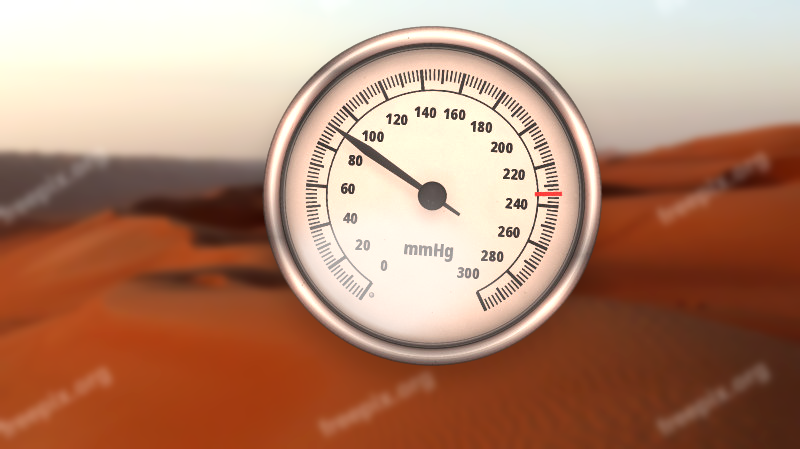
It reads 90 mmHg
